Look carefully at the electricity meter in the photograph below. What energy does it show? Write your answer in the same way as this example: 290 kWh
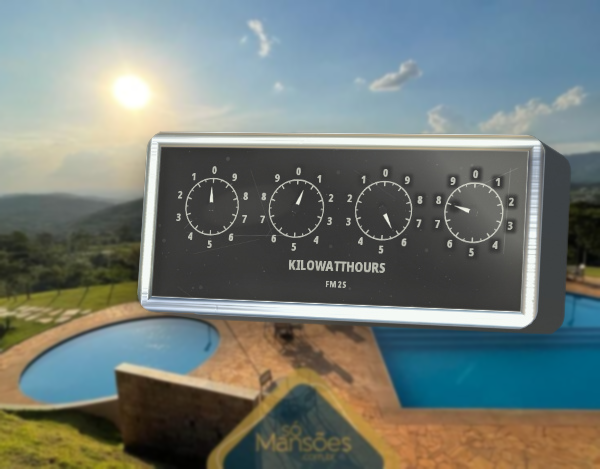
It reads 58 kWh
